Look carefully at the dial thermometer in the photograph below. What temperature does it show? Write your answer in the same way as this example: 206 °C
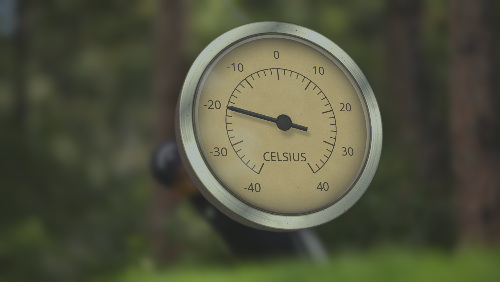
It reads -20 °C
